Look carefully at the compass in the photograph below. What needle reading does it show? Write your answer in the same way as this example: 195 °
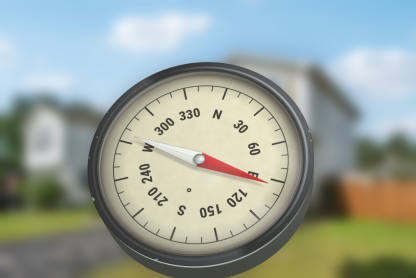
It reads 95 °
